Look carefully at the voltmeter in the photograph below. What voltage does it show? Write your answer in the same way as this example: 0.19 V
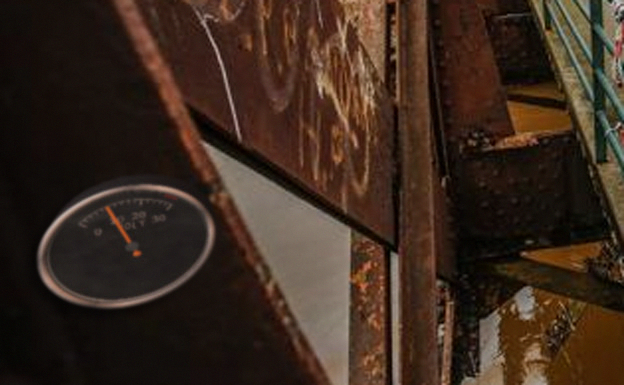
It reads 10 V
